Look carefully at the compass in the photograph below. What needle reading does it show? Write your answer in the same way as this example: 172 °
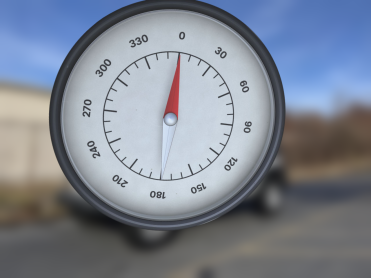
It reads 0 °
